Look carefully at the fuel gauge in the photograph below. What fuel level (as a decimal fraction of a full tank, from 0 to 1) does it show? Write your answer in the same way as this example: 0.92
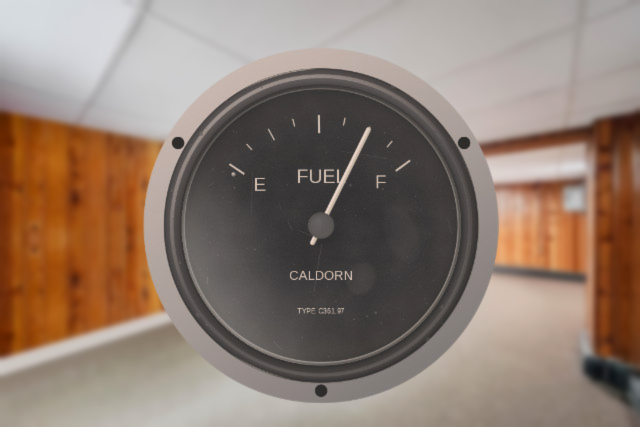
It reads 0.75
